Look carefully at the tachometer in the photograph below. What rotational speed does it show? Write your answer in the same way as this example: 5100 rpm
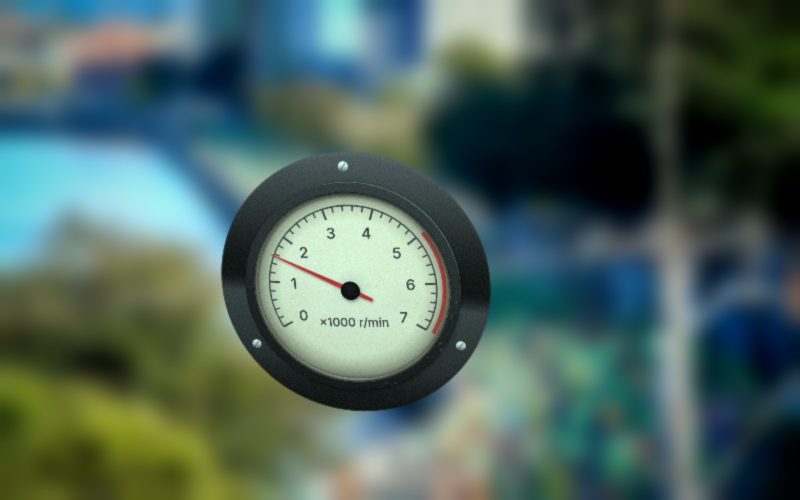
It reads 1600 rpm
